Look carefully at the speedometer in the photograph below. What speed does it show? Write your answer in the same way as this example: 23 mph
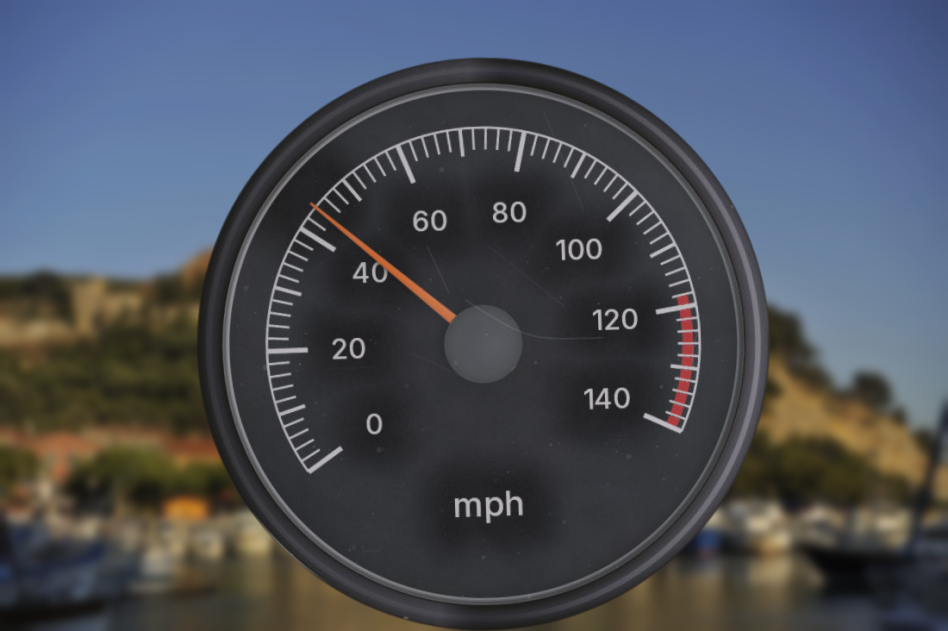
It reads 44 mph
